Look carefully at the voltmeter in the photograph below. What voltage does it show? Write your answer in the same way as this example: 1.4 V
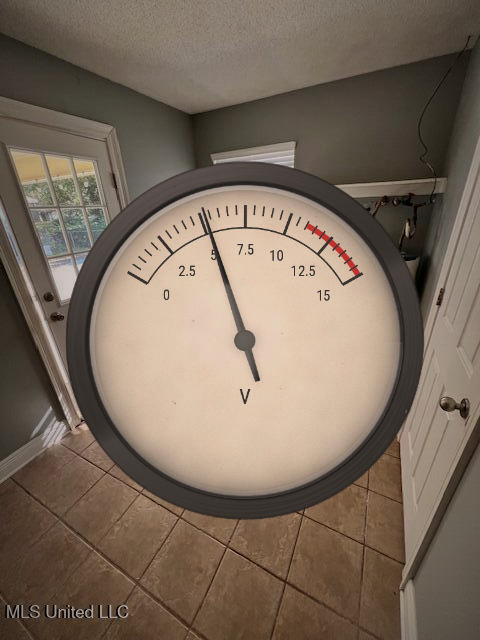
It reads 5.25 V
